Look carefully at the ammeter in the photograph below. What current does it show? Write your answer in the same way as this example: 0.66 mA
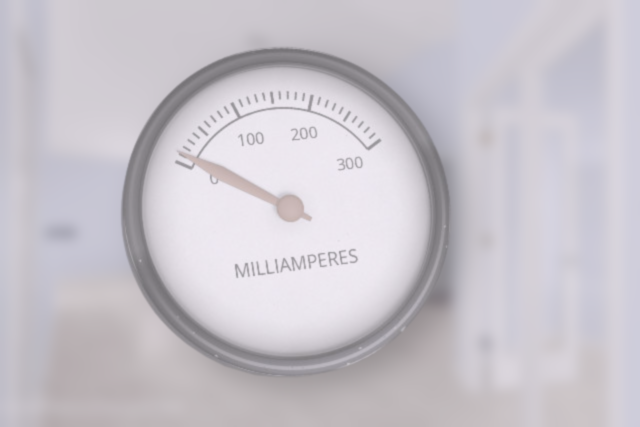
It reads 10 mA
